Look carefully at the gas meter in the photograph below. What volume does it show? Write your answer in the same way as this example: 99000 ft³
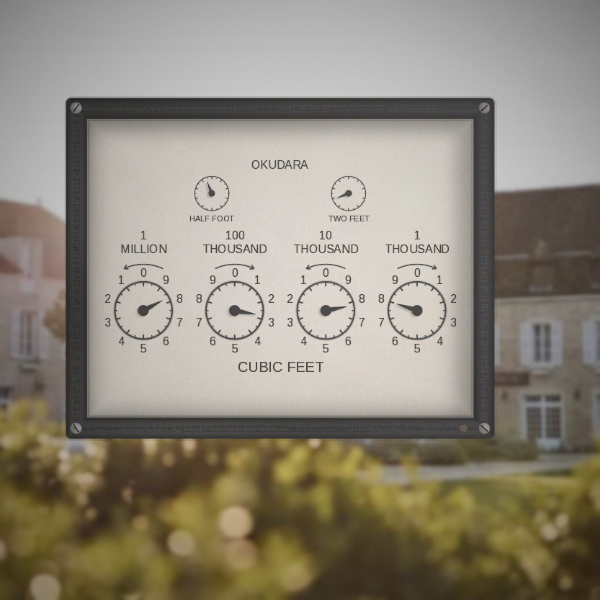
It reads 827800 ft³
